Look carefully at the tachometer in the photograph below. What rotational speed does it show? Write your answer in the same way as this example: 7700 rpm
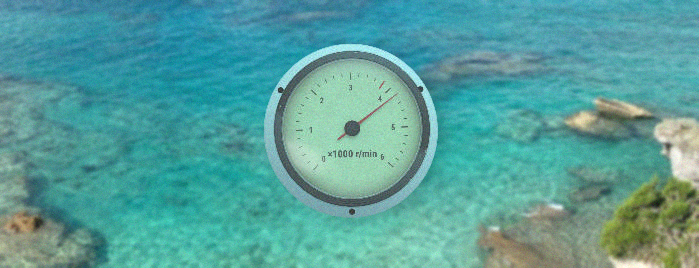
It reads 4200 rpm
